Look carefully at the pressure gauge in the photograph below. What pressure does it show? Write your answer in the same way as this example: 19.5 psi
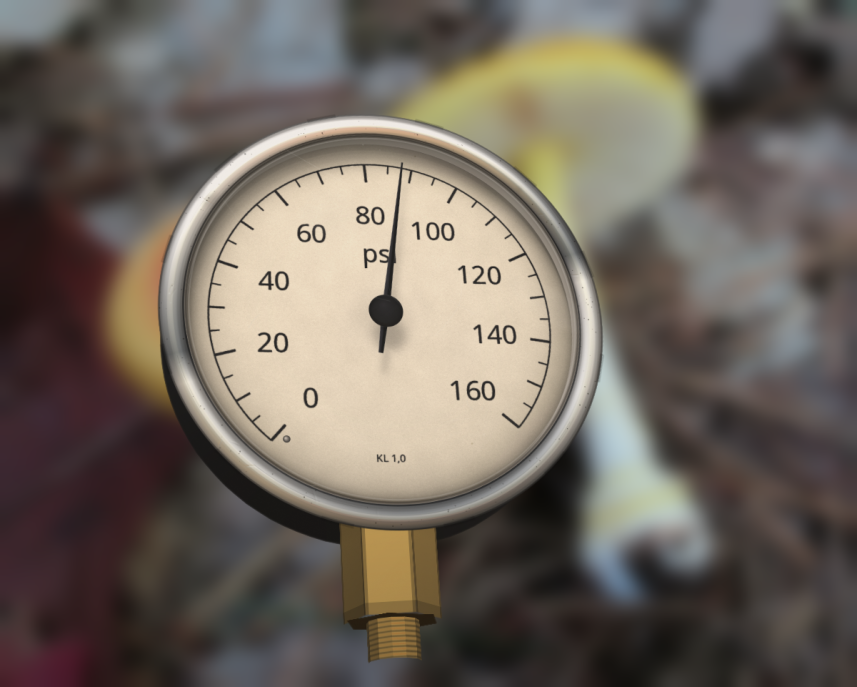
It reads 87.5 psi
